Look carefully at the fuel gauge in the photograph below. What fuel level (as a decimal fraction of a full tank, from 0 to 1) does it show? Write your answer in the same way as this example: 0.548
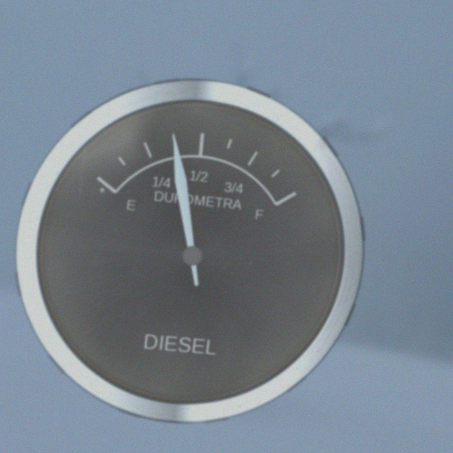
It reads 0.375
